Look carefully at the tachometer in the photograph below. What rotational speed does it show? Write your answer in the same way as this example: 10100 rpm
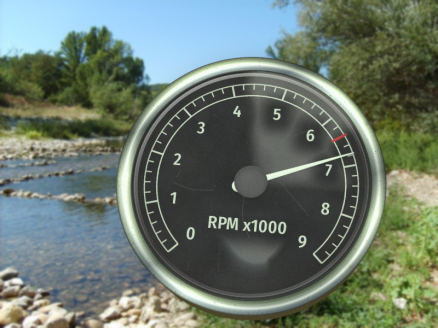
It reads 6800 rpm
